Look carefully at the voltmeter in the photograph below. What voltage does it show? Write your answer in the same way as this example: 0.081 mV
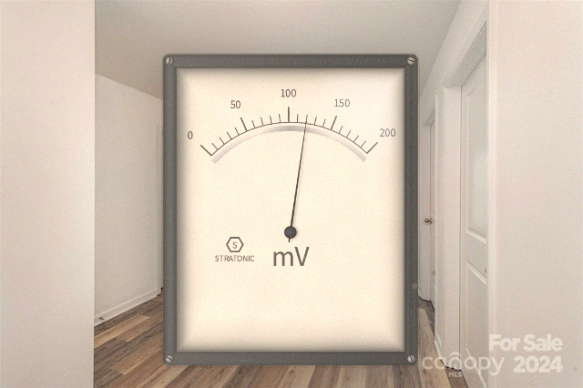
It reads 120 mV
